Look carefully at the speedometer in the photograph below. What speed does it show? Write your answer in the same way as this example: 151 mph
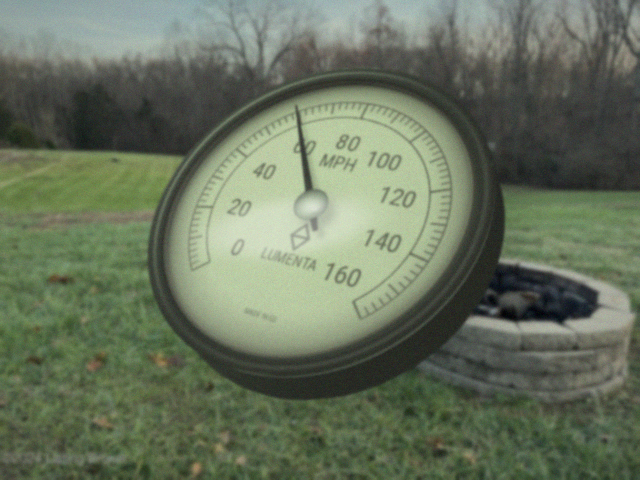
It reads 60 mph
